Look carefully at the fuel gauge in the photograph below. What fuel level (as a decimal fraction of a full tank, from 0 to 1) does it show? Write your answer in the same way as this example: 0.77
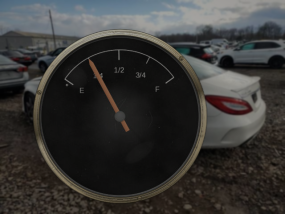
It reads 0.25
